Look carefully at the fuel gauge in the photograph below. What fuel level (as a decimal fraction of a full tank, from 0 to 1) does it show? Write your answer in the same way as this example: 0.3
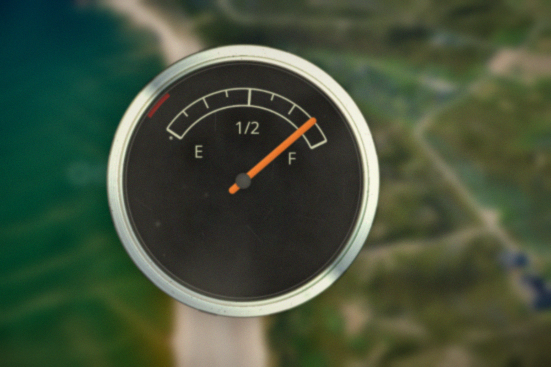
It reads 0.875
